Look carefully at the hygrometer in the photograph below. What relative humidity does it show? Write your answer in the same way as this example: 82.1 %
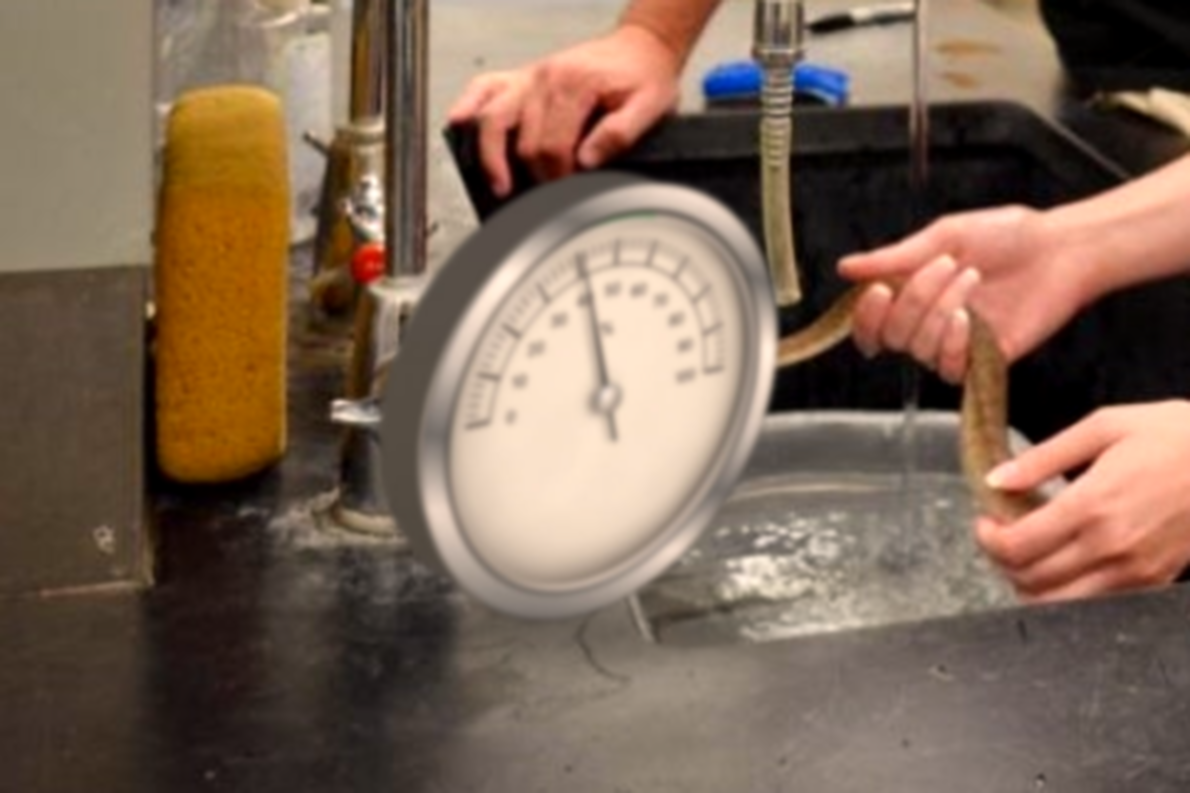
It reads 40 %
